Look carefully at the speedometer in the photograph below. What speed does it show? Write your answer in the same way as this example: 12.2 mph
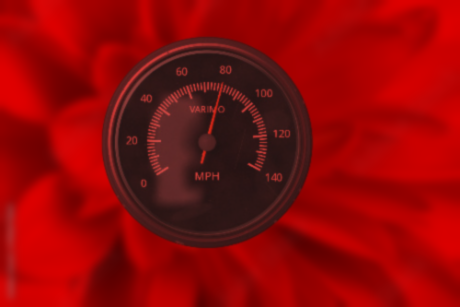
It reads 80 mph
